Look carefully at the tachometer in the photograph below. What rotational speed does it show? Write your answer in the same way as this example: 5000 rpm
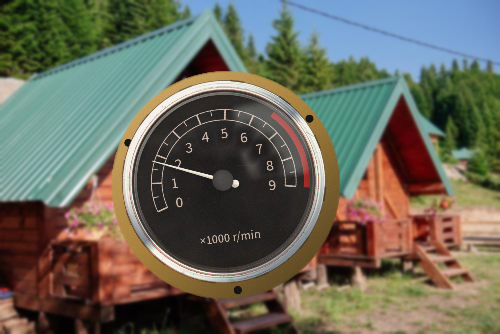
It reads 1750 rpm
